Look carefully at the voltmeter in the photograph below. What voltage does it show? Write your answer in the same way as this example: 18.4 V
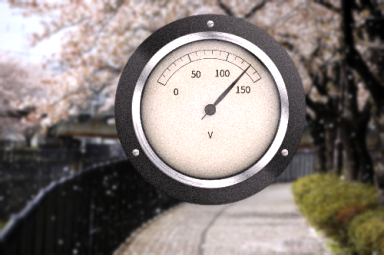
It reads 130 V
